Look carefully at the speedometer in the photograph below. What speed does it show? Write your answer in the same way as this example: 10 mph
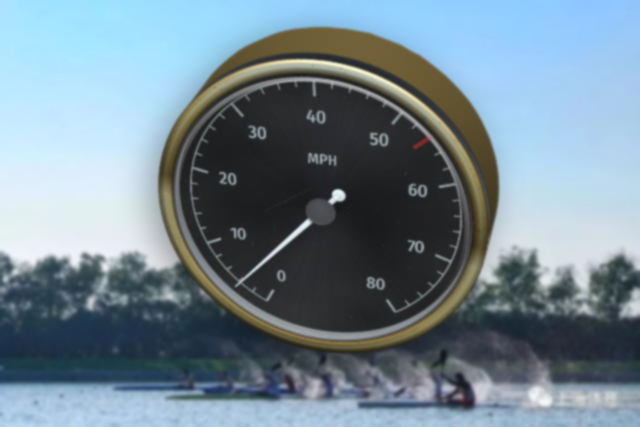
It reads 4 mph
